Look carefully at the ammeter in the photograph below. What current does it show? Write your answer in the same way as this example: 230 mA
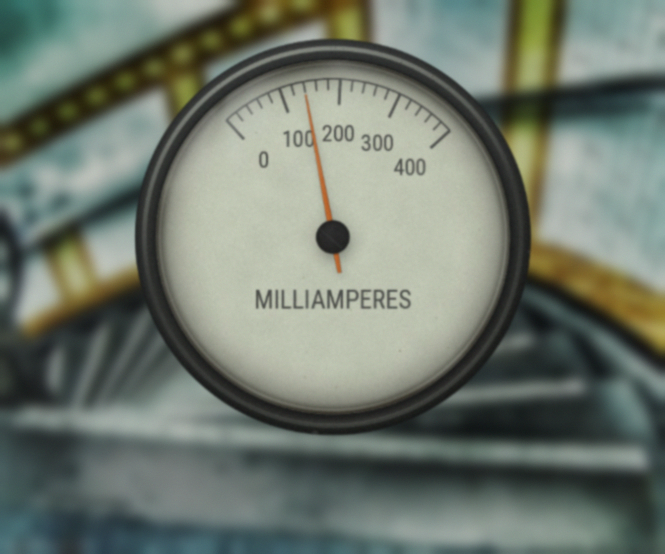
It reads 140 mA
